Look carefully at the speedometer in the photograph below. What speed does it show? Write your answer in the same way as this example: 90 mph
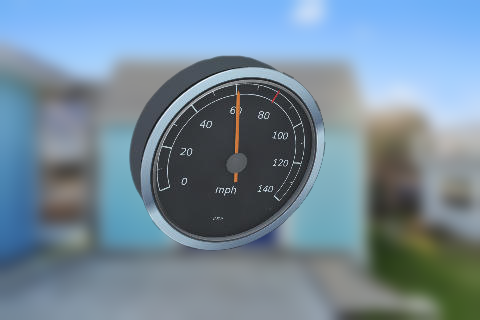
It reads 60 mph
